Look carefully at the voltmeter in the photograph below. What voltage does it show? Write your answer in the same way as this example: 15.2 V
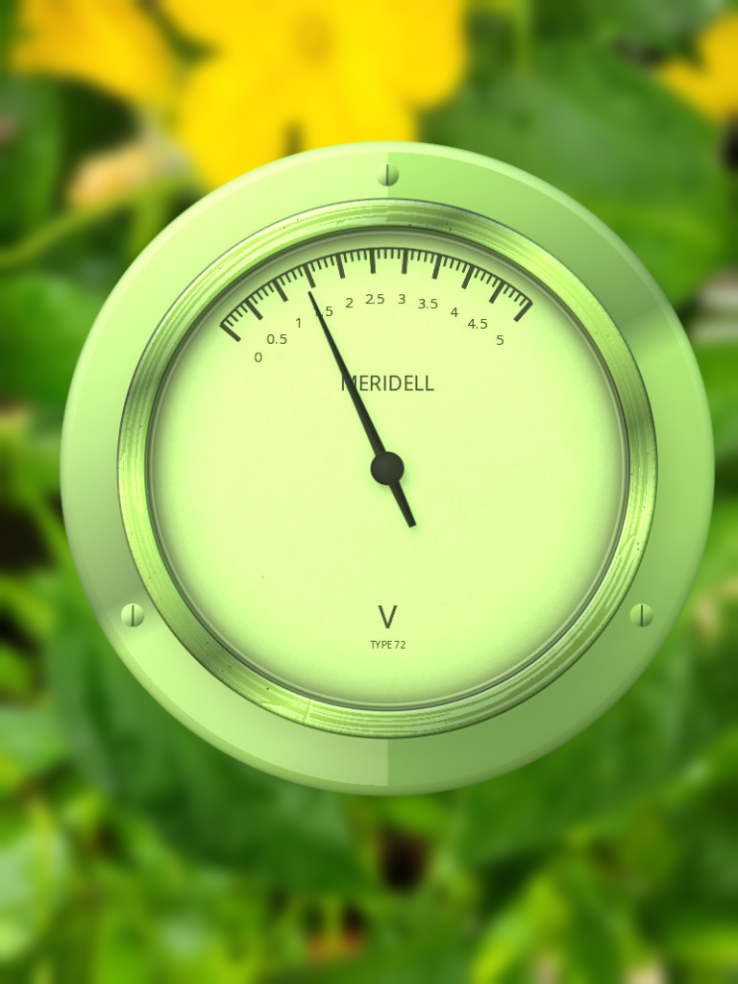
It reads 1.4 V
